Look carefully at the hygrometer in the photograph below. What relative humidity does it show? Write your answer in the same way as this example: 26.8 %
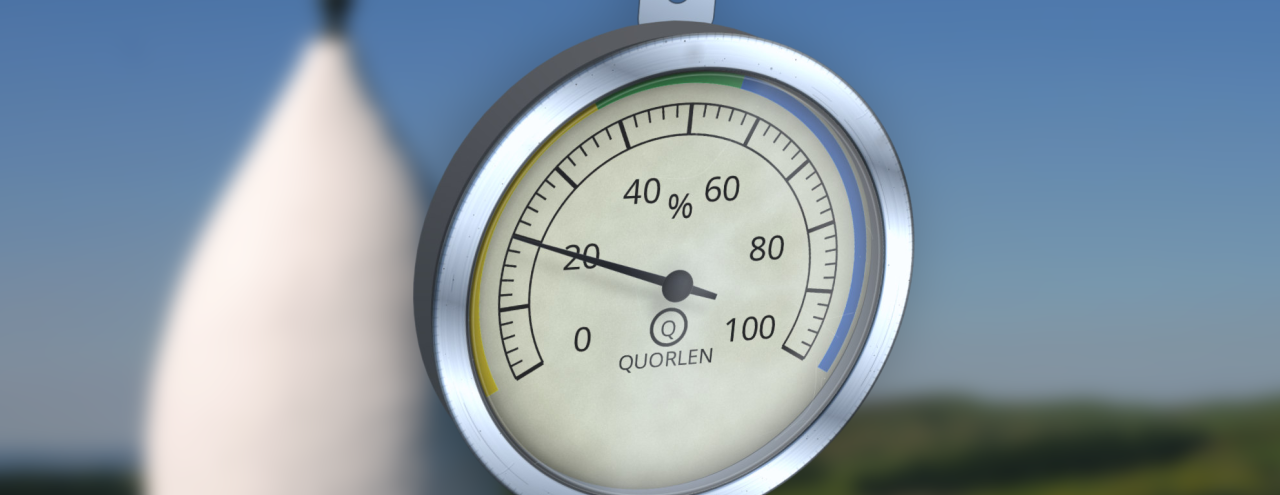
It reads 20 %
